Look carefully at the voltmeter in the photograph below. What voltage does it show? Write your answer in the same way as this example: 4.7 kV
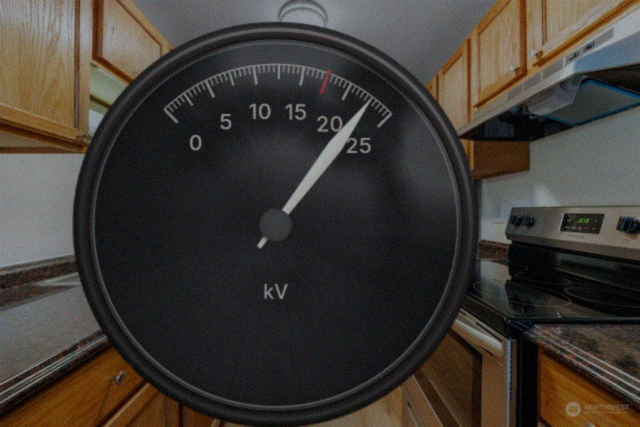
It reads 22.5 kV
